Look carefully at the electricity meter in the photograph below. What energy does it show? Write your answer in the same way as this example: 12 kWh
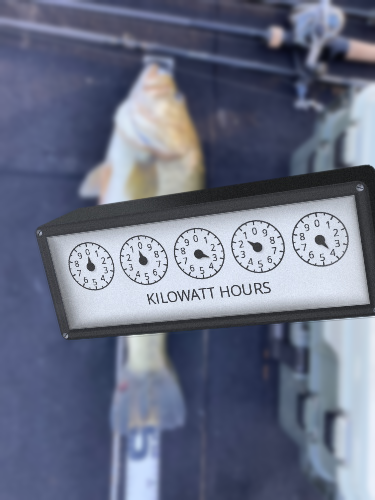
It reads 314 kWh
